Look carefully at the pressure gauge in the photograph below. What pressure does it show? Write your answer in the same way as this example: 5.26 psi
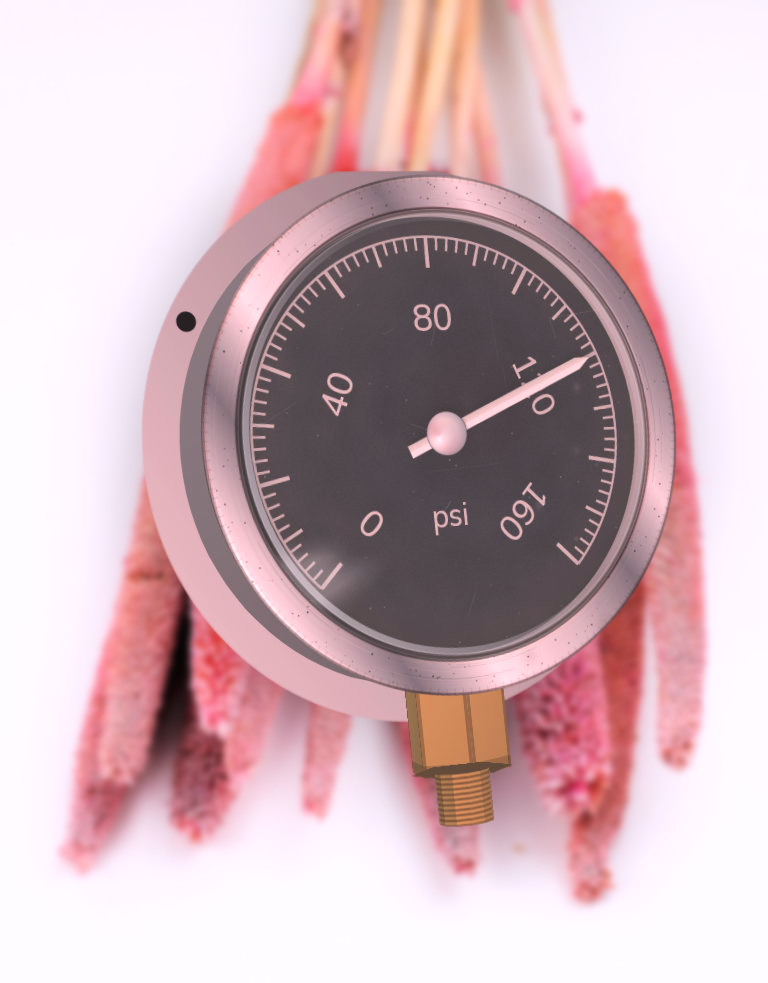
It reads 120 psi
